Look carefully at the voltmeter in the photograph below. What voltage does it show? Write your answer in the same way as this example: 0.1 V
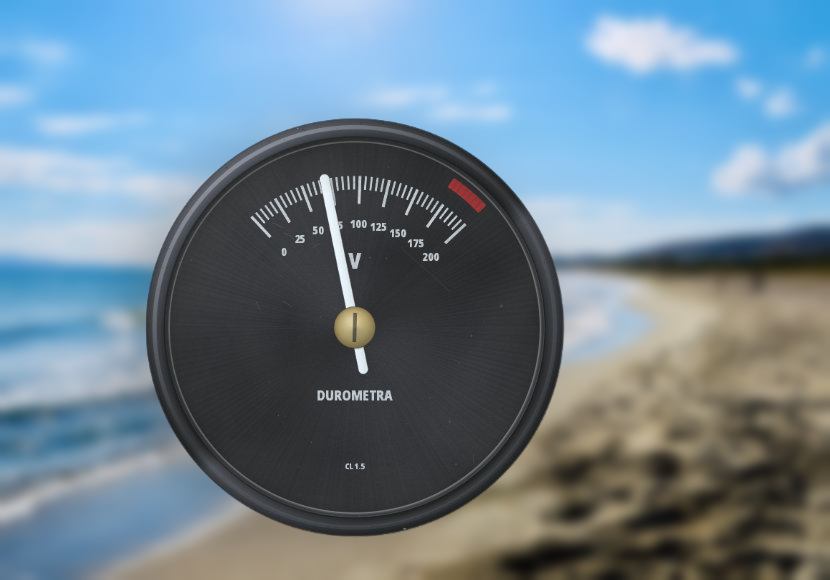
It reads 70 V
